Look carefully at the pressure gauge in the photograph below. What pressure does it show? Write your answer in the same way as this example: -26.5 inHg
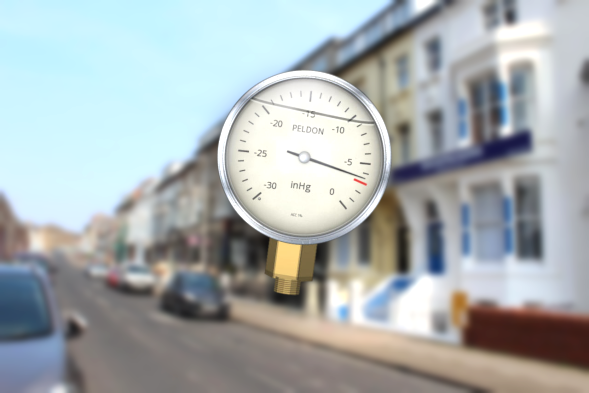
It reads -3.5 inHg
